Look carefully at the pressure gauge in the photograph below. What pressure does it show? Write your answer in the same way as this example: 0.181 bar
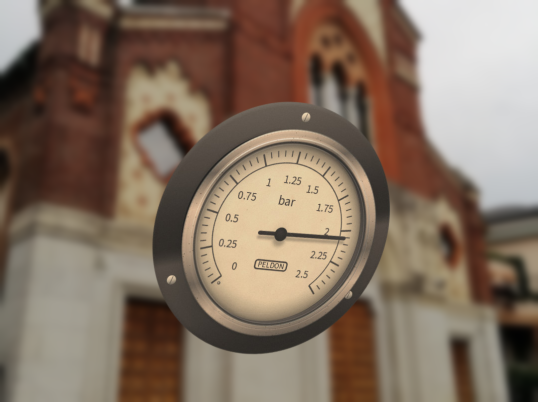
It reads 2.05 bar
